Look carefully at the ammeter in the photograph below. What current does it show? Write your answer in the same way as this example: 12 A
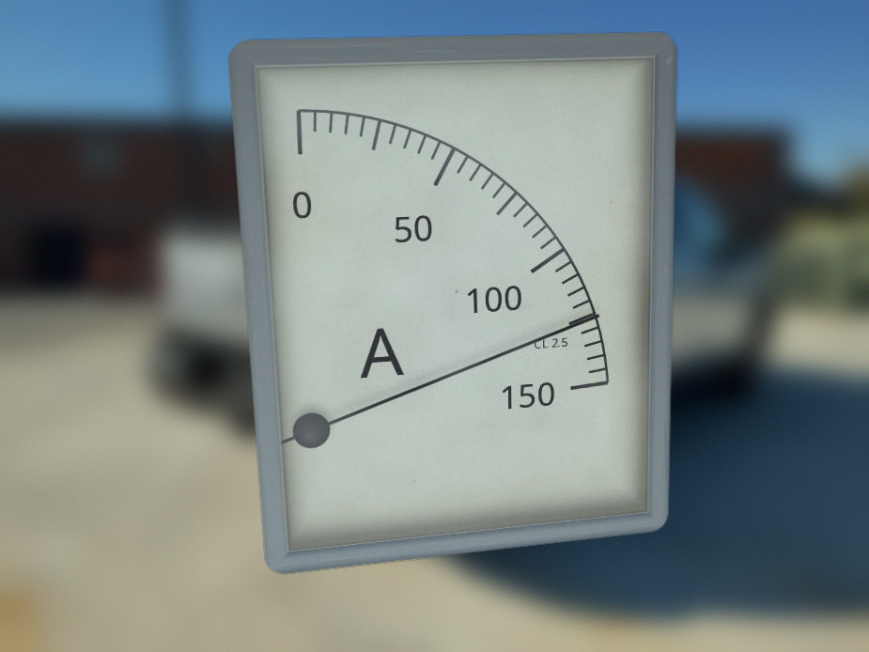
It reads 125 A
